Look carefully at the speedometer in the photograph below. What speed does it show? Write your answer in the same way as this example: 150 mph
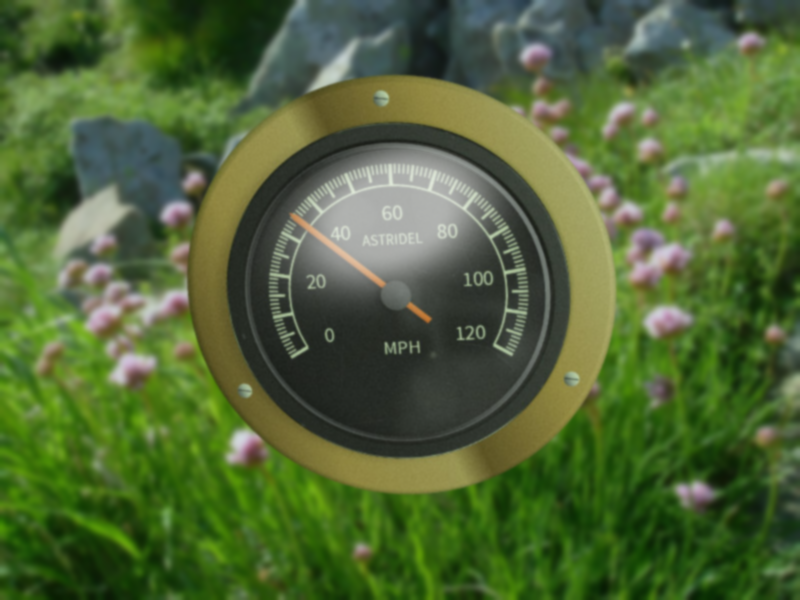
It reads 35 mph
